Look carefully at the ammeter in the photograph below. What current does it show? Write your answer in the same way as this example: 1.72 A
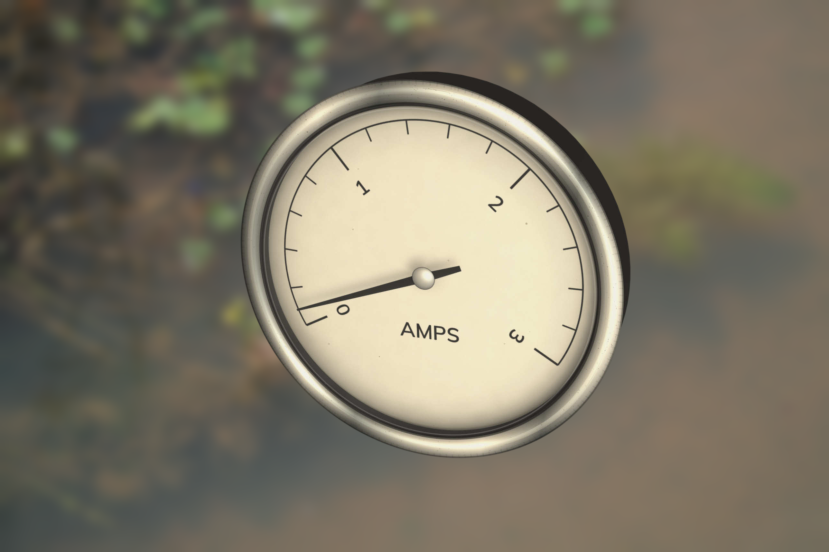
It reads 0.1 A
